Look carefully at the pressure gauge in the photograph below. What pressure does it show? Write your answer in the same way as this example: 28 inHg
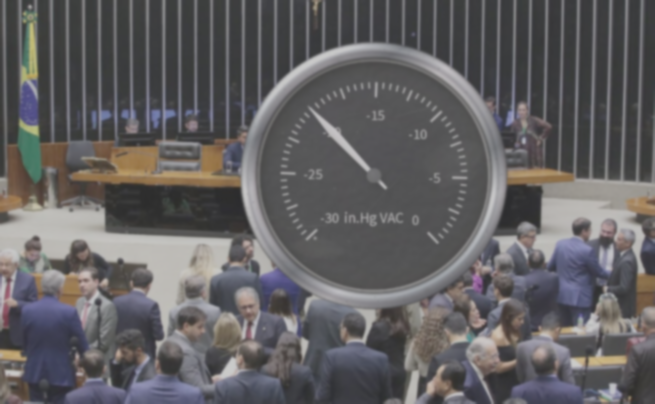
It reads -20 inHg
